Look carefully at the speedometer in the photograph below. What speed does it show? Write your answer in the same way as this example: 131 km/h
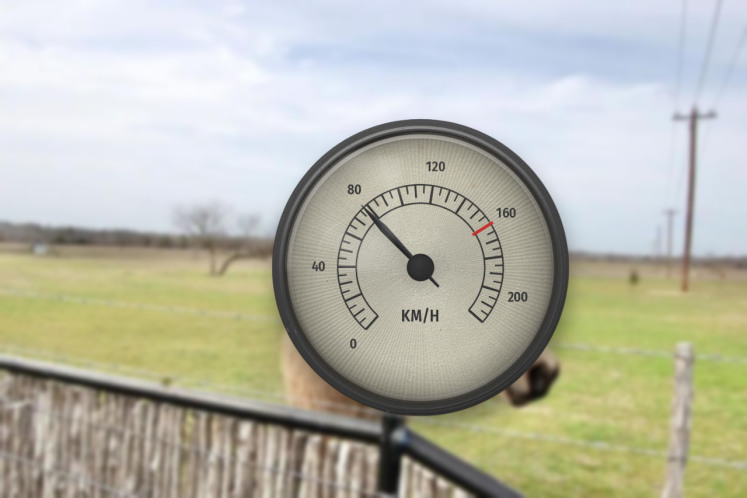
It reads 77.5 km/h
